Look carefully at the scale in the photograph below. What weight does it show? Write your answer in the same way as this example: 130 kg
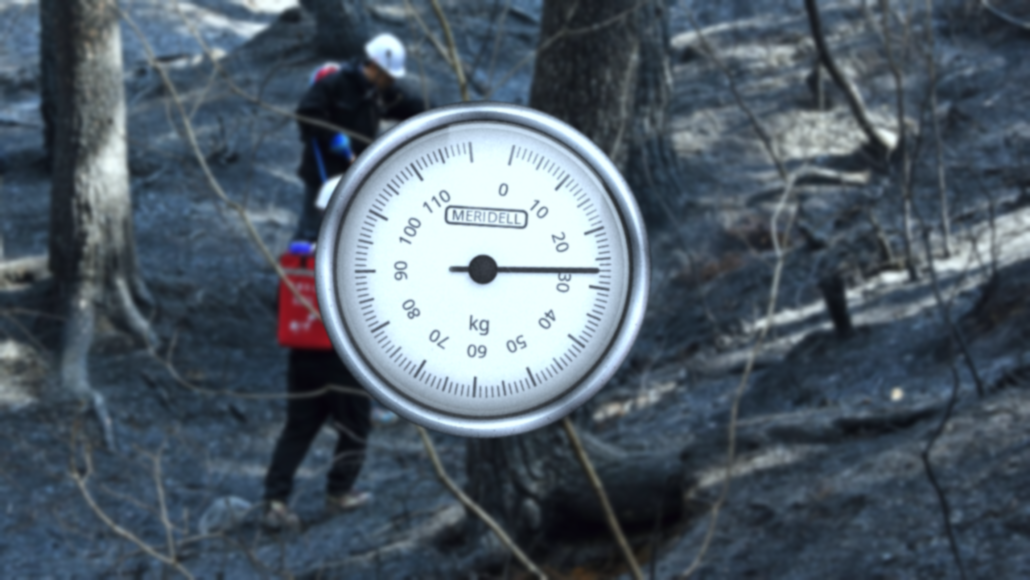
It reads 27 kg
